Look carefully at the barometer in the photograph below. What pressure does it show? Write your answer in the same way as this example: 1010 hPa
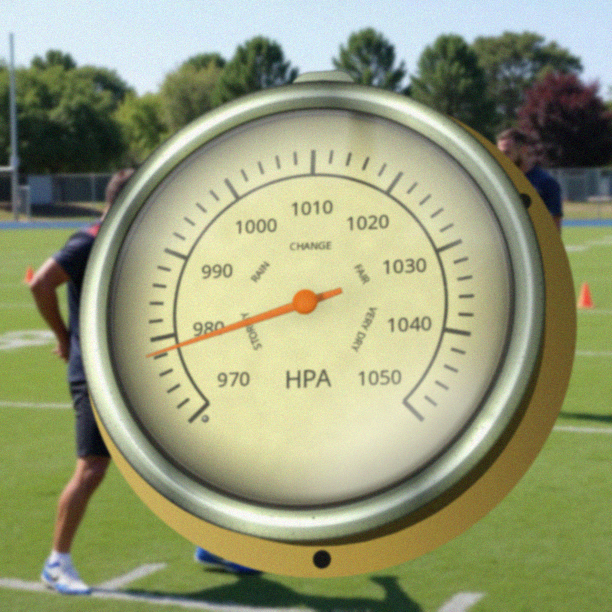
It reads 978 hPa
